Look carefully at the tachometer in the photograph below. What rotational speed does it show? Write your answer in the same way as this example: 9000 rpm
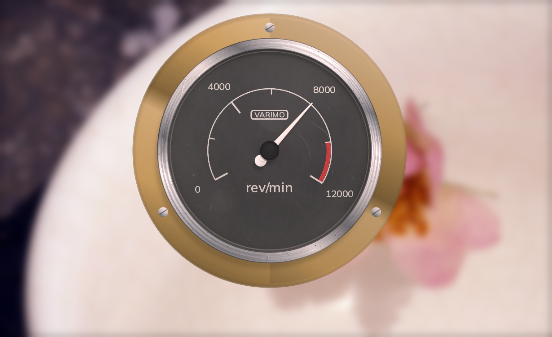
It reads 8000 rpm
